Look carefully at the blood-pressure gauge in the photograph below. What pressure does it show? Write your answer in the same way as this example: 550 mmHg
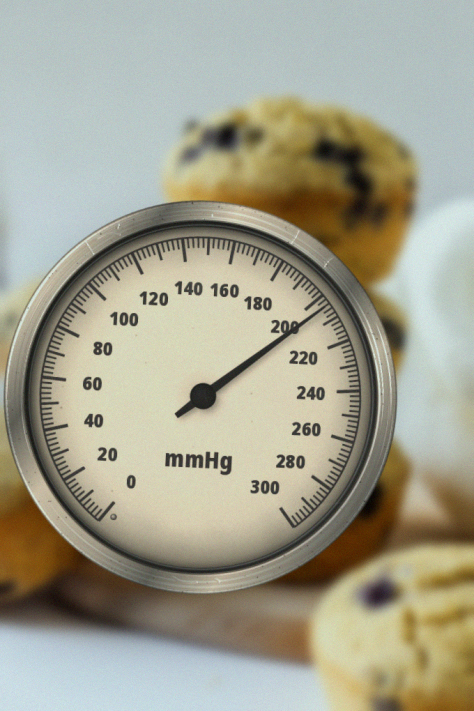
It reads 204 mmHg
